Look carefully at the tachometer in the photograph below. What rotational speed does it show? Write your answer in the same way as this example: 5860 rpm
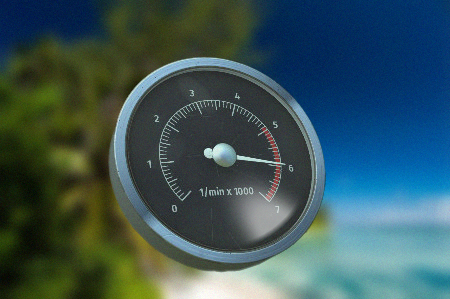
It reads 6000 rpm
